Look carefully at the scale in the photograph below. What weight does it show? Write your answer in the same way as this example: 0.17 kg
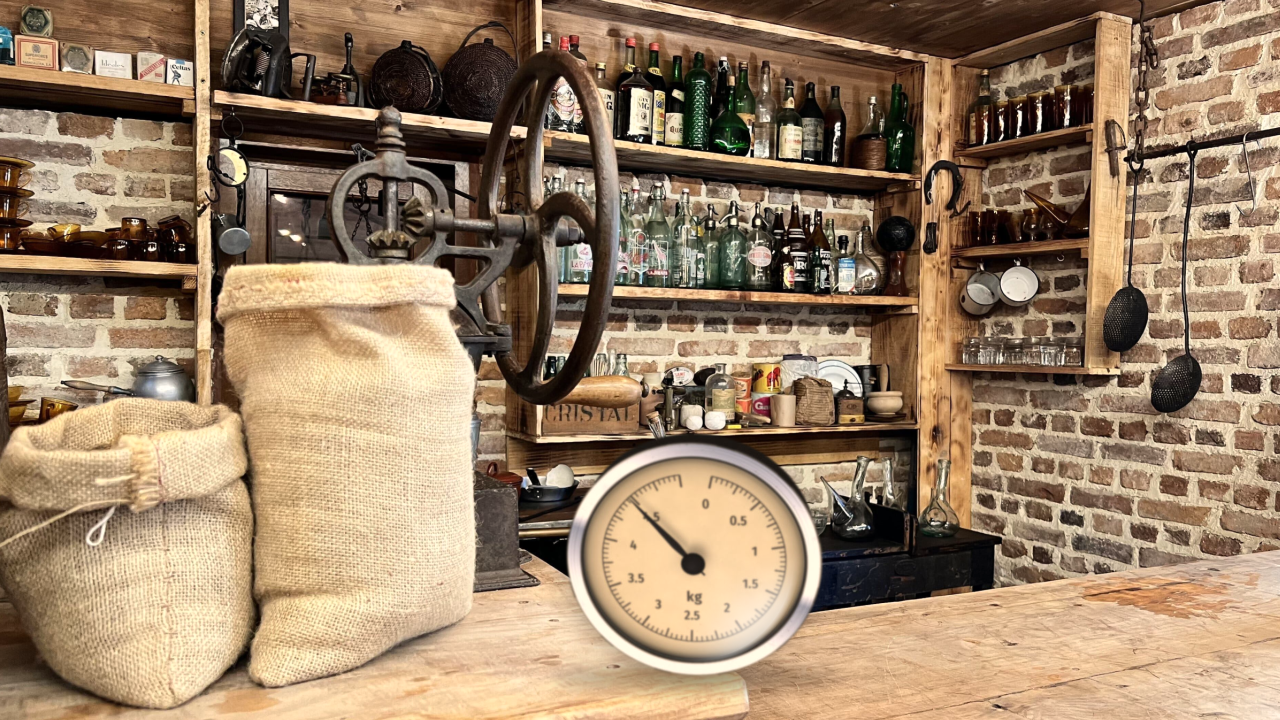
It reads 4.5 kg
